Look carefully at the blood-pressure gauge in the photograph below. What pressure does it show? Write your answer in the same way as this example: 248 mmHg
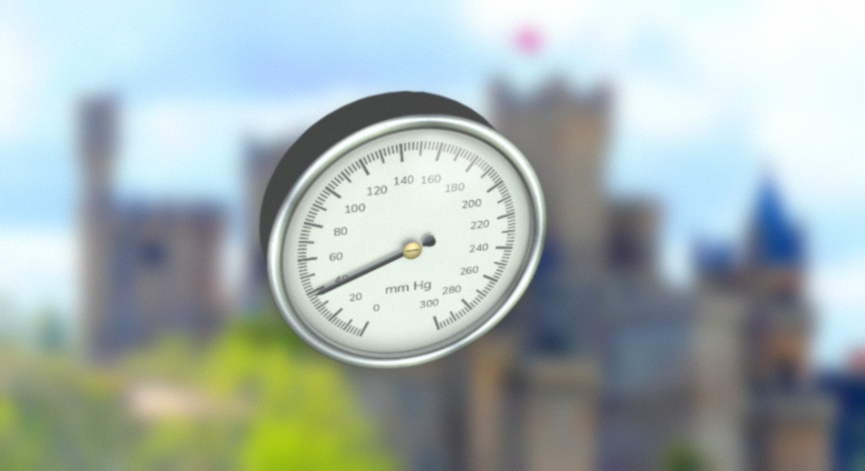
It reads 40 mmHg
